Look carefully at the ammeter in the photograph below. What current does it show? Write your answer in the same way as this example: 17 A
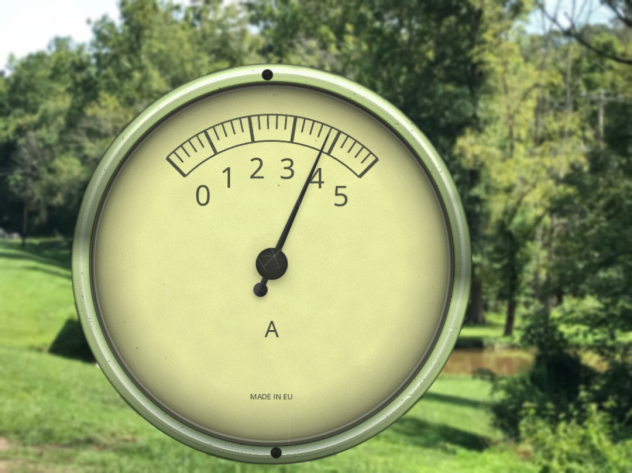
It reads 3.8 A
